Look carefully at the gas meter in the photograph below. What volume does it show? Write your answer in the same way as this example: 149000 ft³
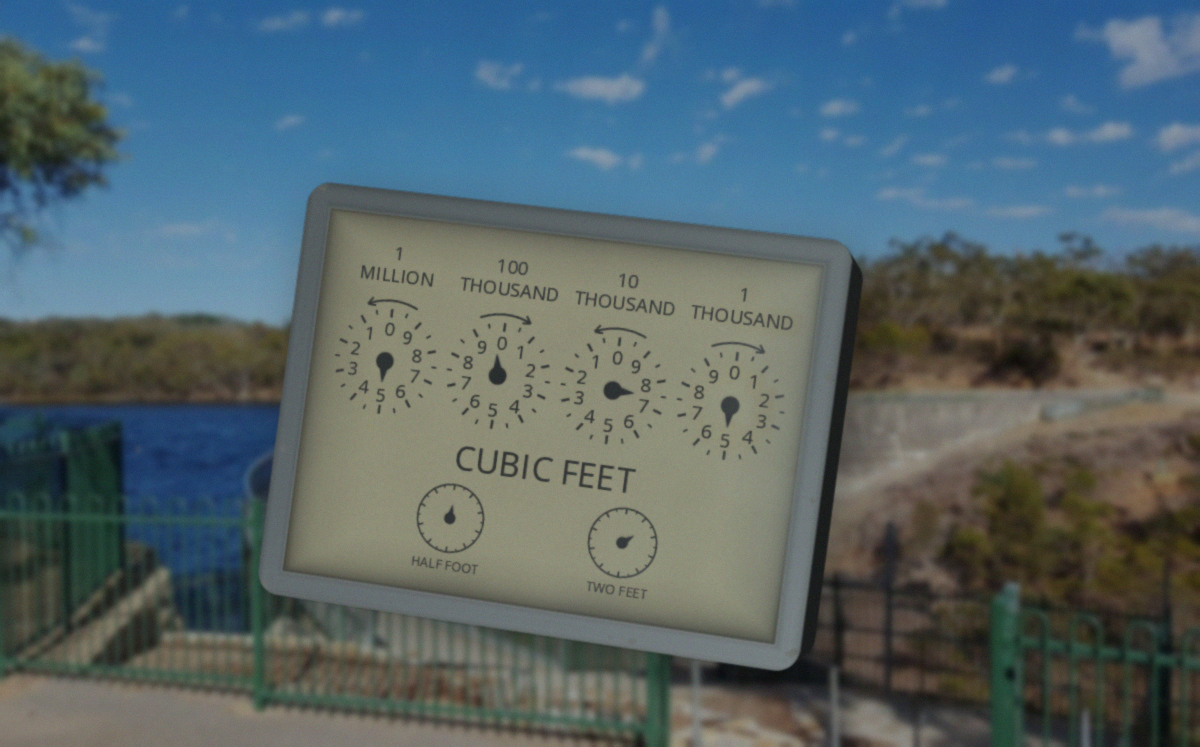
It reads 497500 ft³
